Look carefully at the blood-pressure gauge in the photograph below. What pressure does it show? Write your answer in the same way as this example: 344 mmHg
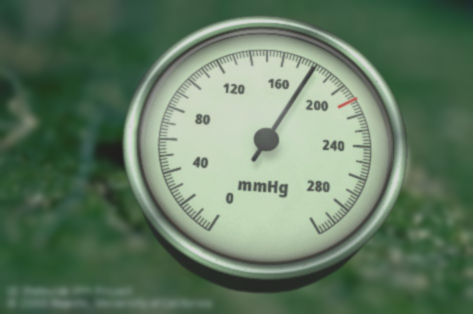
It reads 180 mmHg
